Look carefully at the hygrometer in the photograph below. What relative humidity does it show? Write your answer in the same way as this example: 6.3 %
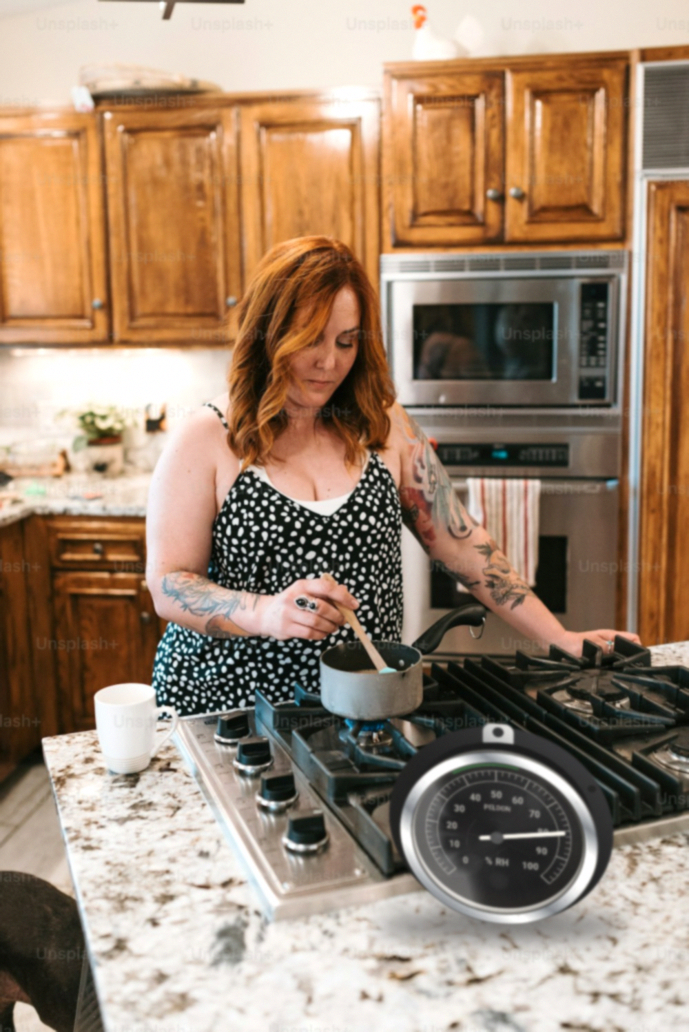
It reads 80 %
